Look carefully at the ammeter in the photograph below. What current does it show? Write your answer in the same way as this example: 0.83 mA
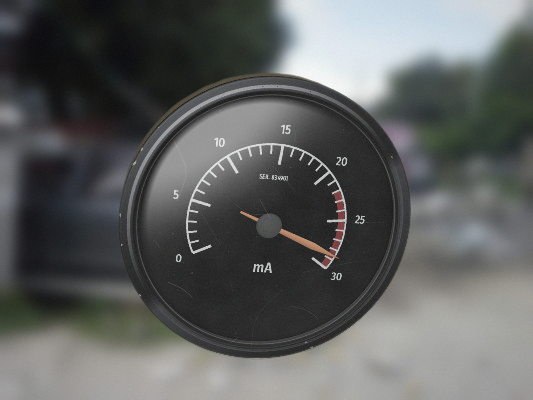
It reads 28.5 mA
